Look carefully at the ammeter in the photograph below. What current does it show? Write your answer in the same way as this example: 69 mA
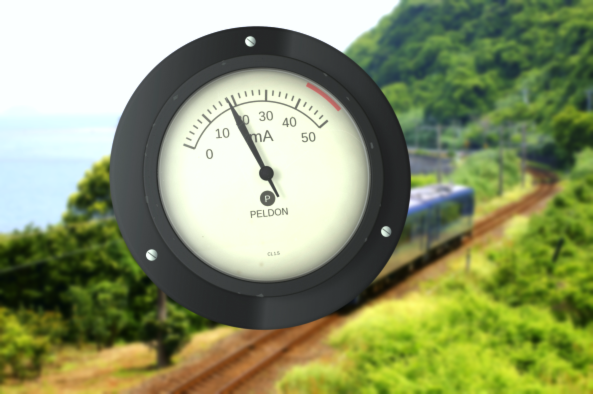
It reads 18 mA
